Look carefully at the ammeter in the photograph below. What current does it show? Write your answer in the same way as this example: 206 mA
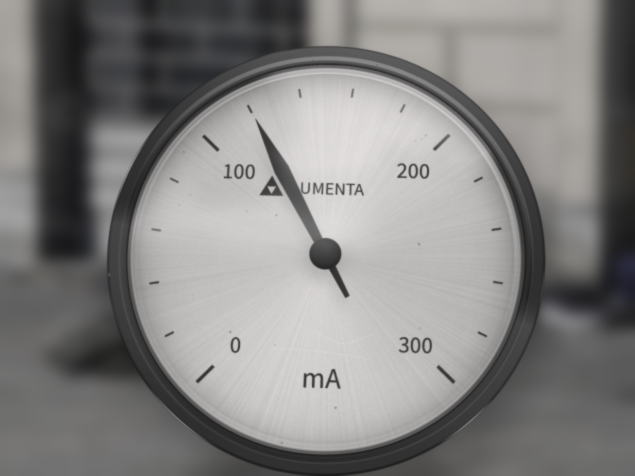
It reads 120 mA
